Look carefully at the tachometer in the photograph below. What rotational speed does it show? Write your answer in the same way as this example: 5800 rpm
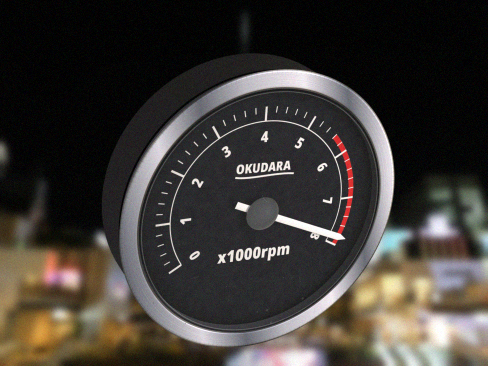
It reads 7800 rpm
